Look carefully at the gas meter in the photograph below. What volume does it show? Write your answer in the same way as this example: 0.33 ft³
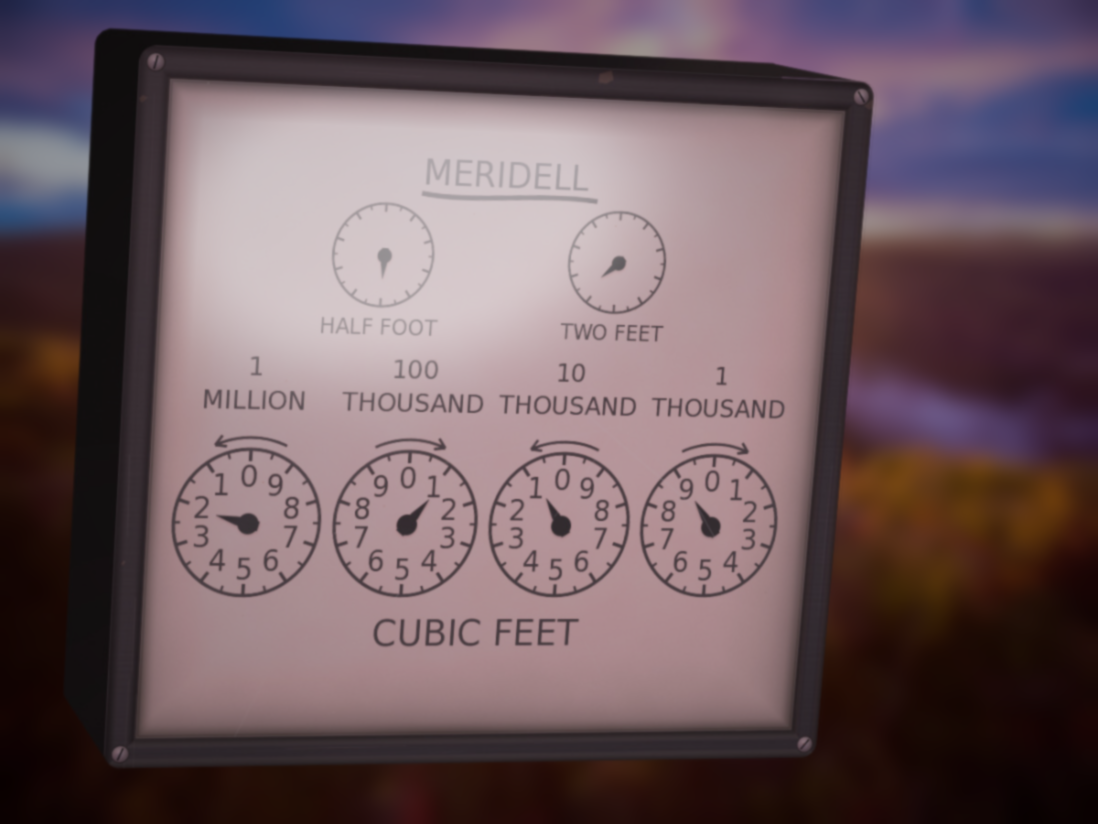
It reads 210900 ft³
